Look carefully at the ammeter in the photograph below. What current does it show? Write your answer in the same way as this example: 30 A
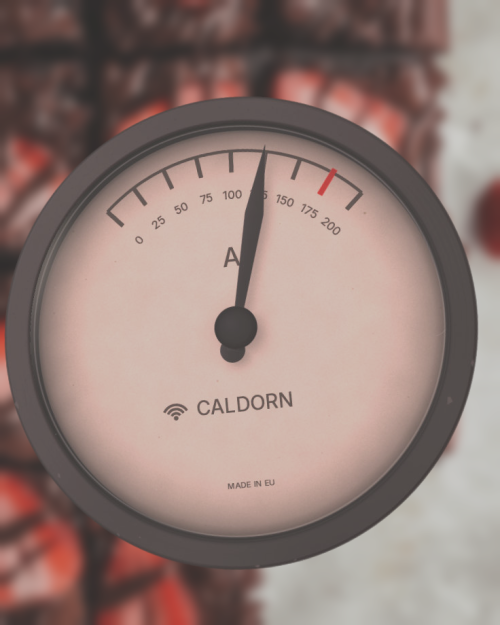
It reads 125 A
